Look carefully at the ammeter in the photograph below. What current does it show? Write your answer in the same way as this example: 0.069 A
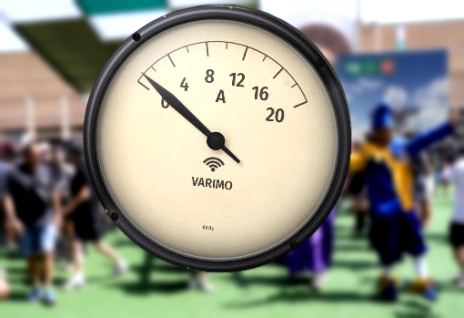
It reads 1 A
